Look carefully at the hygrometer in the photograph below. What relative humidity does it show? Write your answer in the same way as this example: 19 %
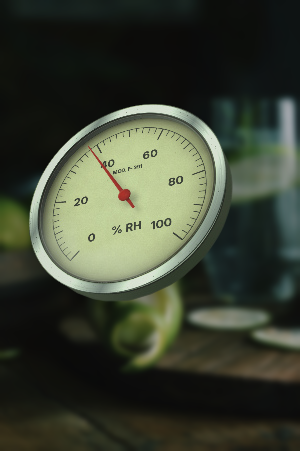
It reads 38 %
